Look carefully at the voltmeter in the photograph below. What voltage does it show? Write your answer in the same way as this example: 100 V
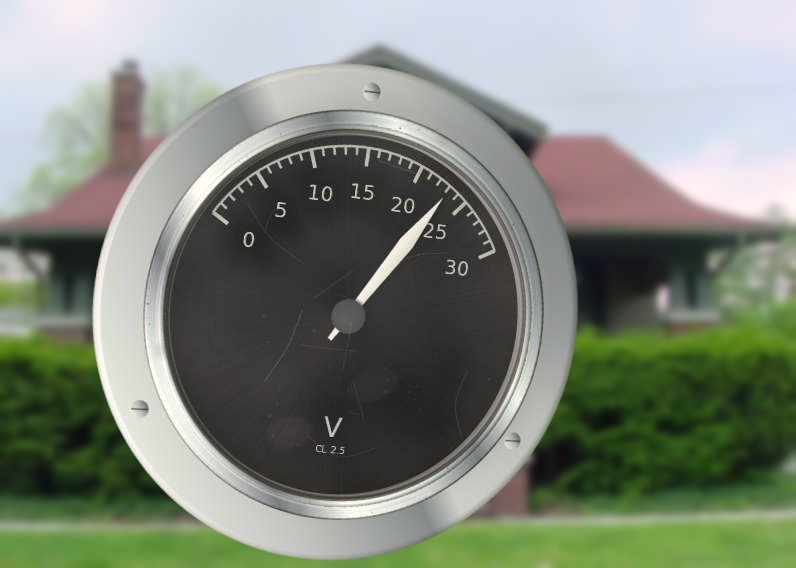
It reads 23 V
